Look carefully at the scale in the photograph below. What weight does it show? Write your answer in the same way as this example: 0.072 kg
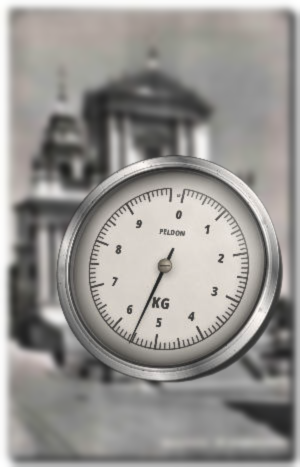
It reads 5.5 kg
